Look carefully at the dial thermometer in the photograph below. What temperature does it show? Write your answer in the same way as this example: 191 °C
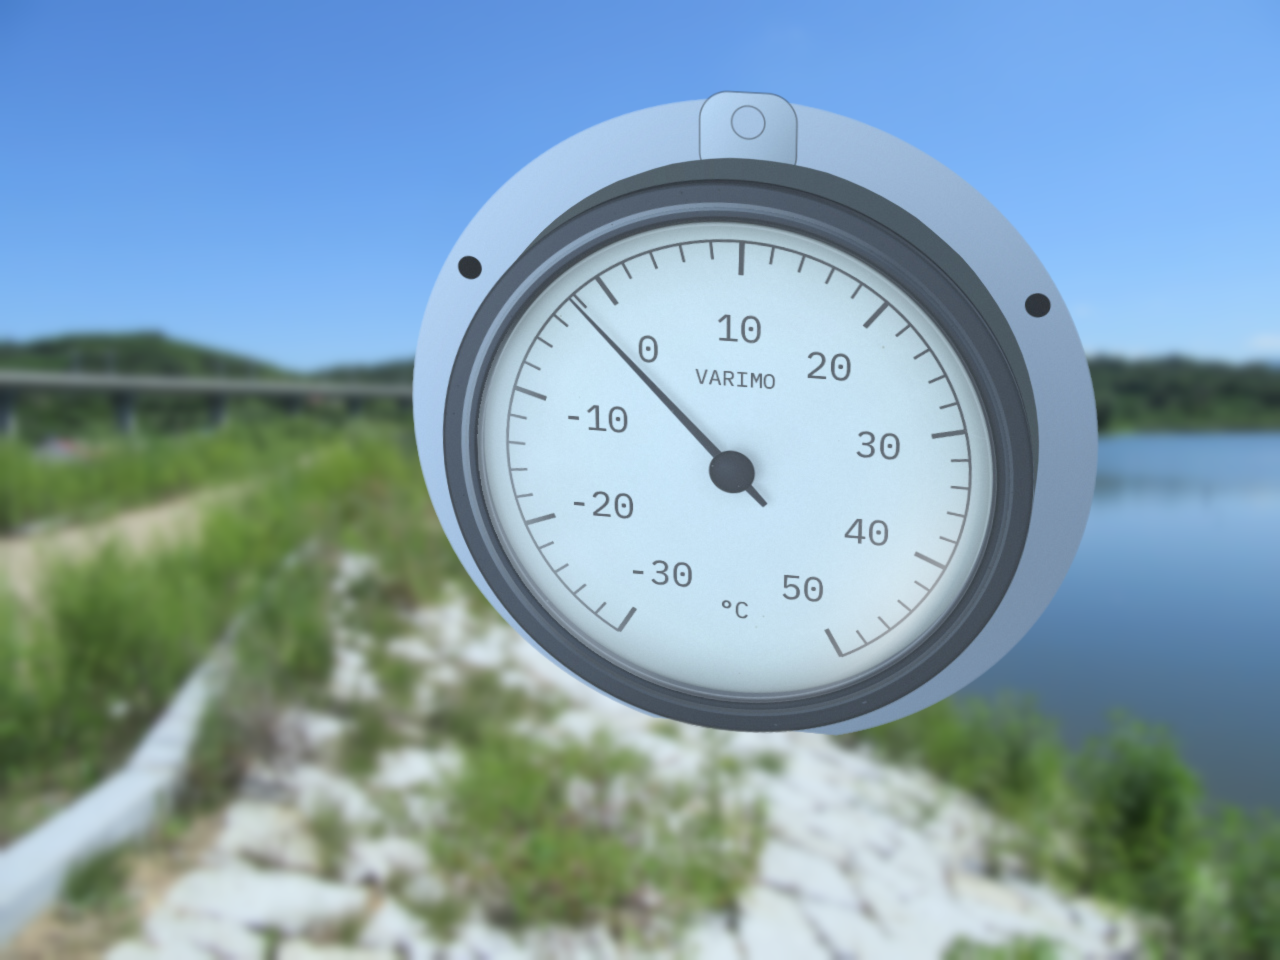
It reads -2 °C
